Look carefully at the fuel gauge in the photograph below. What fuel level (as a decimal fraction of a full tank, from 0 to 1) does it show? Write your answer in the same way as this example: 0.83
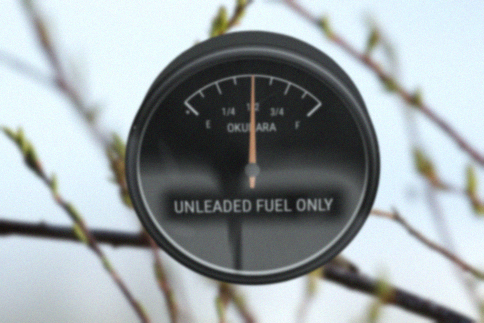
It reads 0.5
